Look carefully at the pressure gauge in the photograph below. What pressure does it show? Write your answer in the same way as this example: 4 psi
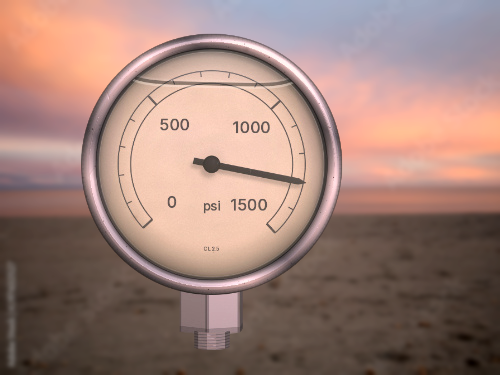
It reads 1300 psi
